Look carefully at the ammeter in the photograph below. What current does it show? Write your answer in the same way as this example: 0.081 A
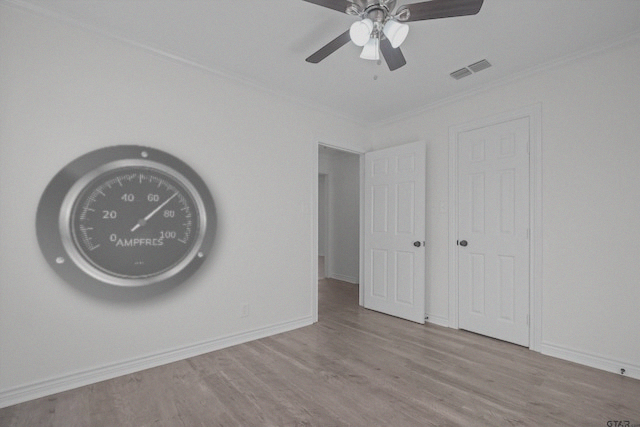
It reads 70 A
